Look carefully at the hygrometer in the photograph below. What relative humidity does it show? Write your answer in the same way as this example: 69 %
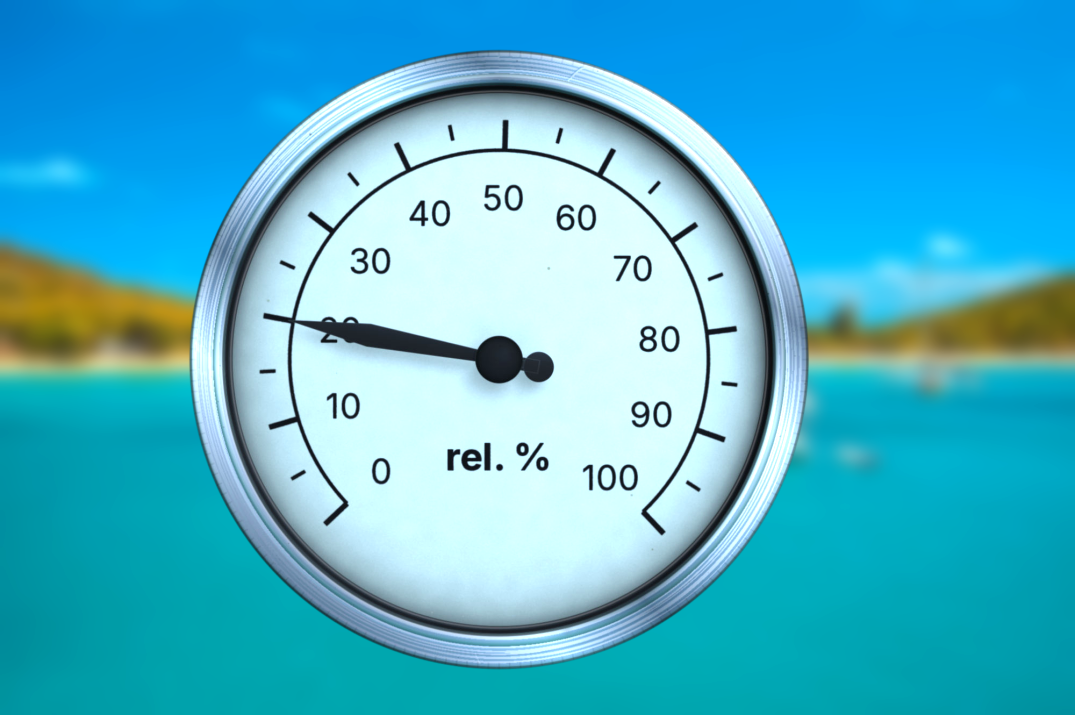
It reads 20 %
